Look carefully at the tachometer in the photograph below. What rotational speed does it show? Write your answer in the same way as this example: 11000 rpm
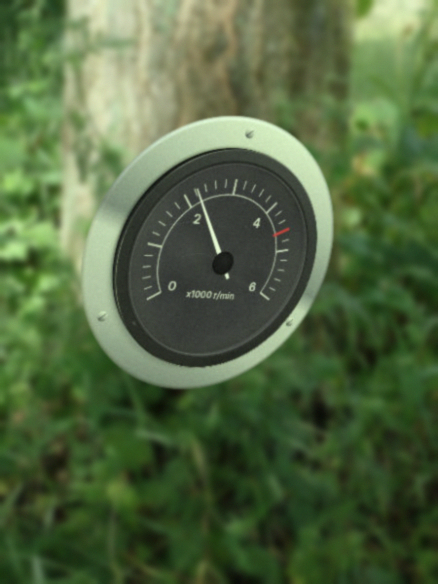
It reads 2200 rpm
